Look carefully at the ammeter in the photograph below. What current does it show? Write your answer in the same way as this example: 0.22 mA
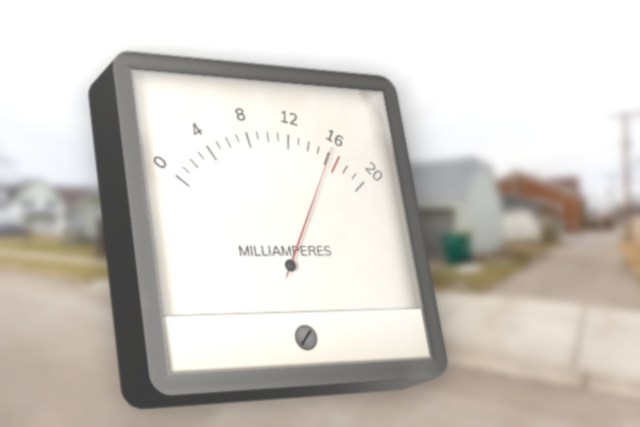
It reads 16 mA
